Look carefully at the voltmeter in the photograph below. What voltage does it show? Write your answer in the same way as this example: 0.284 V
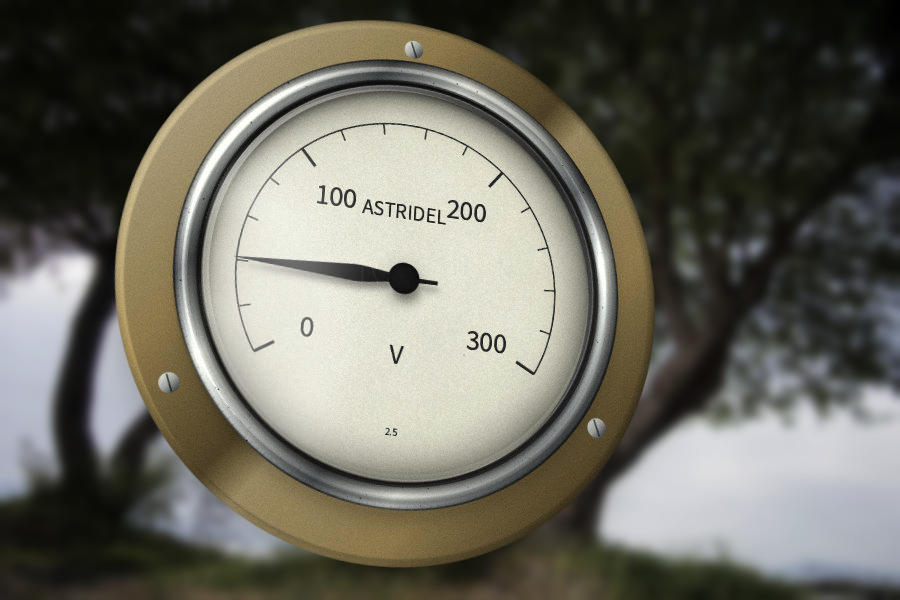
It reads 40 V
